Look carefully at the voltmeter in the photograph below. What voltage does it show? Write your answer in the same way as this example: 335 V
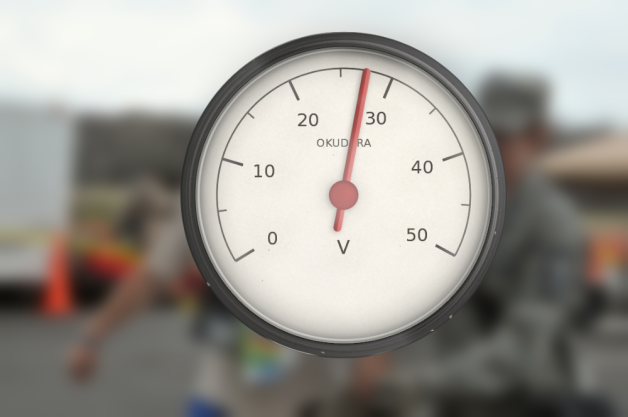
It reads 27.5 V
